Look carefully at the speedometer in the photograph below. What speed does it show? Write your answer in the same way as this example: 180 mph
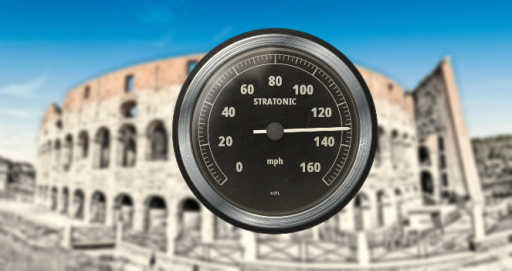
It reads 132 mph
